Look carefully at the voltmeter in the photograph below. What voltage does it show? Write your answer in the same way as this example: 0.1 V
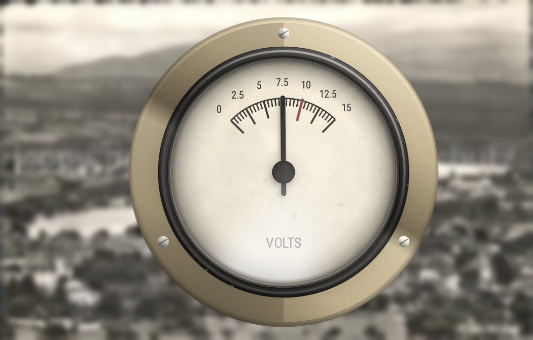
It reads 7.5 V
